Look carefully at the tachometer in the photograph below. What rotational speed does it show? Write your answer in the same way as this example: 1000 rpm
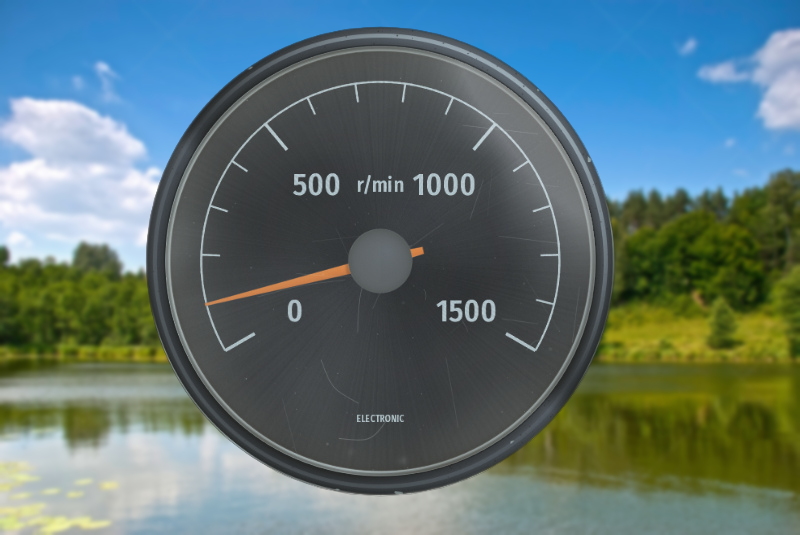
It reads 100 rpm
